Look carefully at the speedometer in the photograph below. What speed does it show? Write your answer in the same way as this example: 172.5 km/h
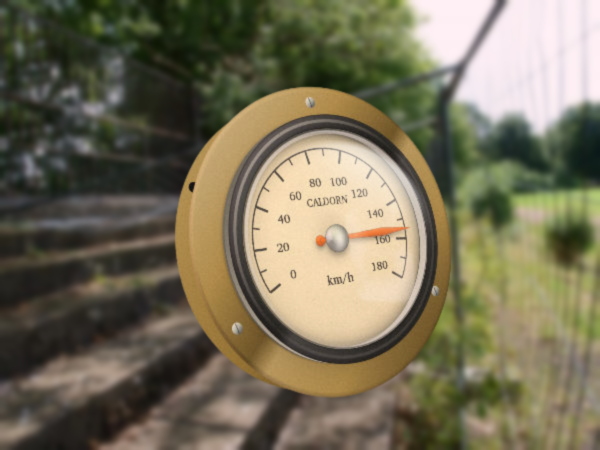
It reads 155 km/h
